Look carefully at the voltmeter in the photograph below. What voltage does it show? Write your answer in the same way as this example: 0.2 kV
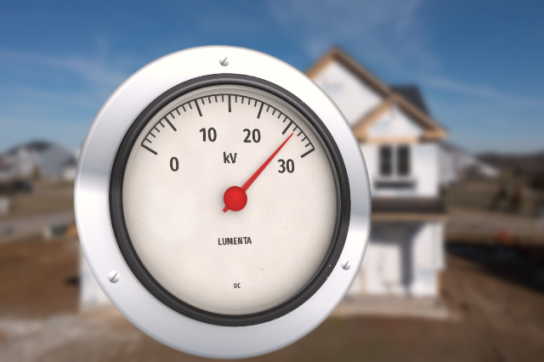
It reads 26 kV
